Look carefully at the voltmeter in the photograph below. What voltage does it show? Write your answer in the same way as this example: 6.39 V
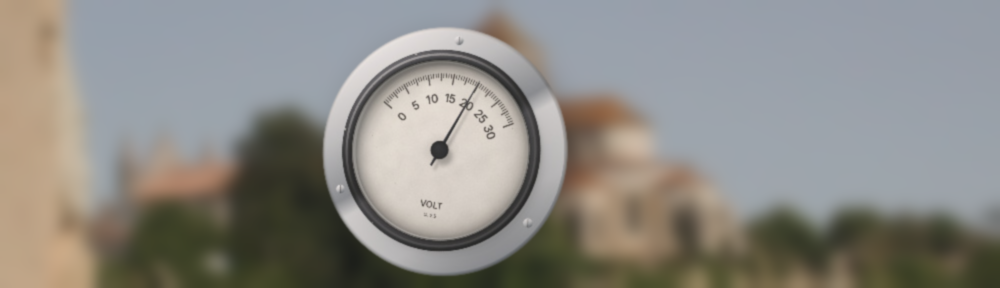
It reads 20 V
